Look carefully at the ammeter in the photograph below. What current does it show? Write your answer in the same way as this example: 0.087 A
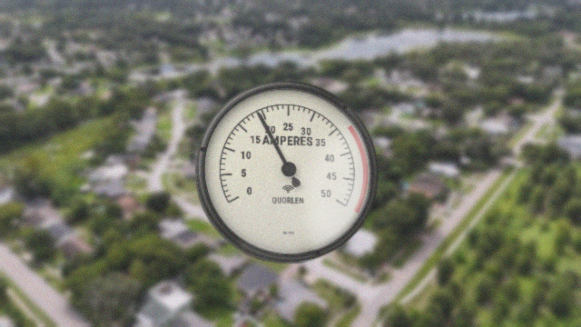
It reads 19 A
